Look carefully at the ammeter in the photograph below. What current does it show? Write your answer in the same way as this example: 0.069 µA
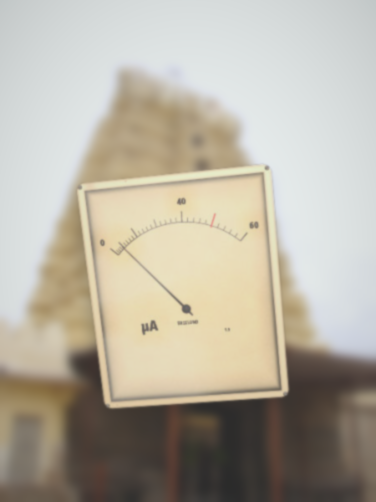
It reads 10 µA
